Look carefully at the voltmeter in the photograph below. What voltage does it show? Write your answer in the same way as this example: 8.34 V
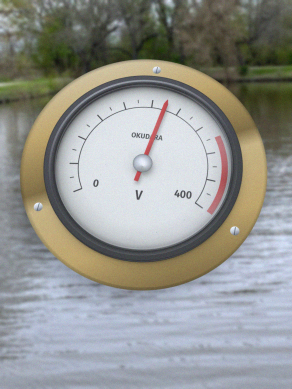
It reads 220 V
